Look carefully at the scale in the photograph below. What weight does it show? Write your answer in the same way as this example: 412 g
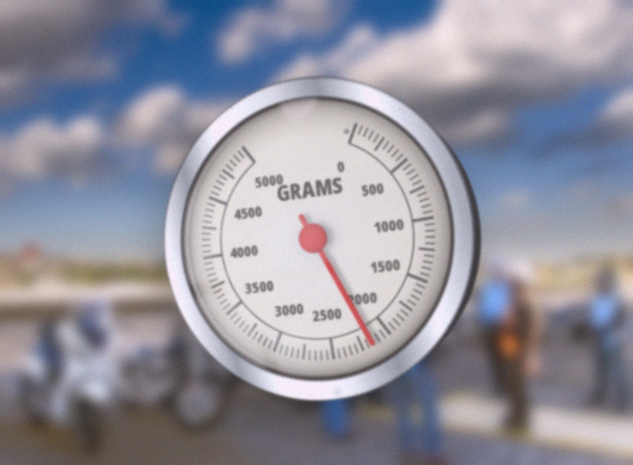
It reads 2150 g
